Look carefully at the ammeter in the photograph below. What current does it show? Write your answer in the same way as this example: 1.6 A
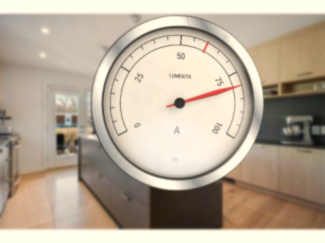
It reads 80 A
